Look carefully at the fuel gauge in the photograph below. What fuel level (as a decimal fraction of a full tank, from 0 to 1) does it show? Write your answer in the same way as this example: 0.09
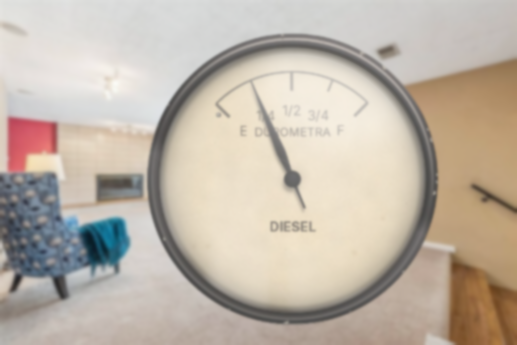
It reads 0.25
